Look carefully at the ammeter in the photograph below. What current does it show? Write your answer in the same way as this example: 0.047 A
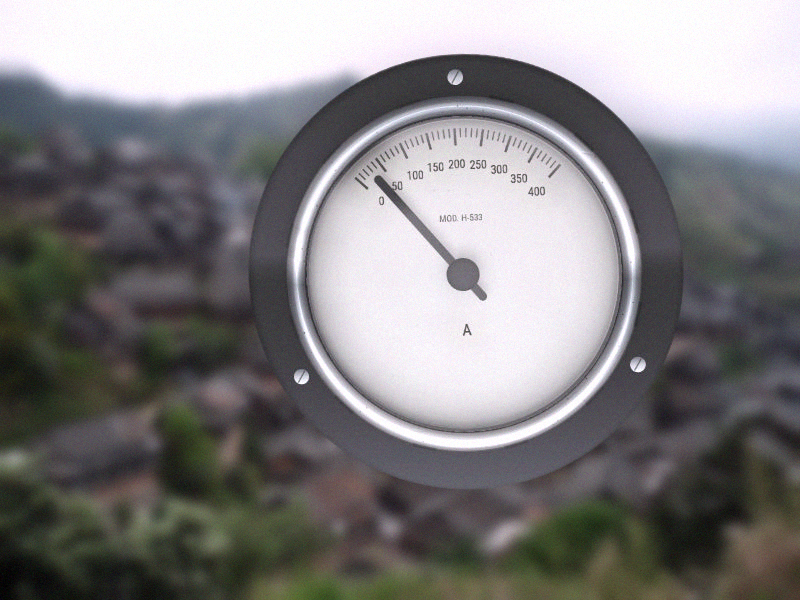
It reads 30 A
